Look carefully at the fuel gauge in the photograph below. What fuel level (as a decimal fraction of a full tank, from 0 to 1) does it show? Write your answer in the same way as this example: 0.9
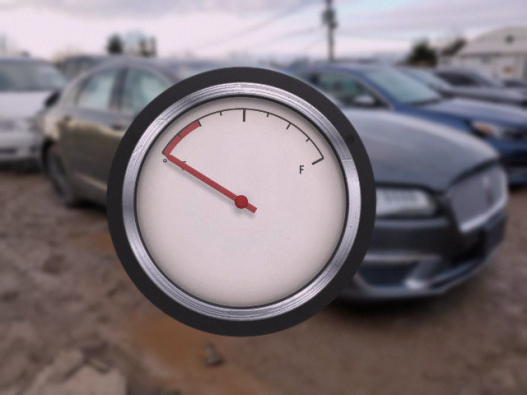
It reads 0
